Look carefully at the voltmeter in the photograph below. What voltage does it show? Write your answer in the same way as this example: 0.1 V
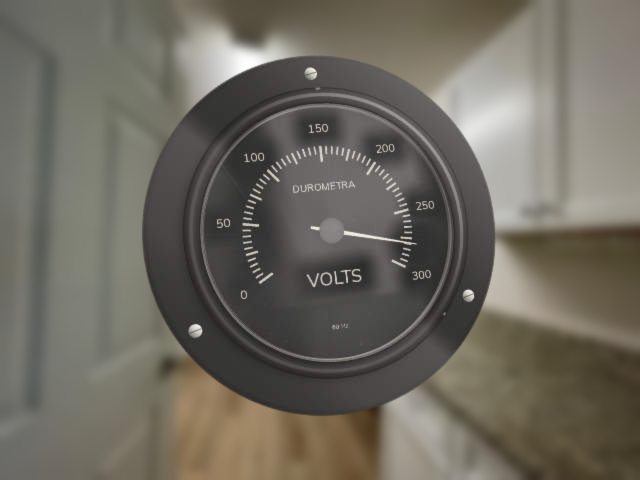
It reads 280 V
